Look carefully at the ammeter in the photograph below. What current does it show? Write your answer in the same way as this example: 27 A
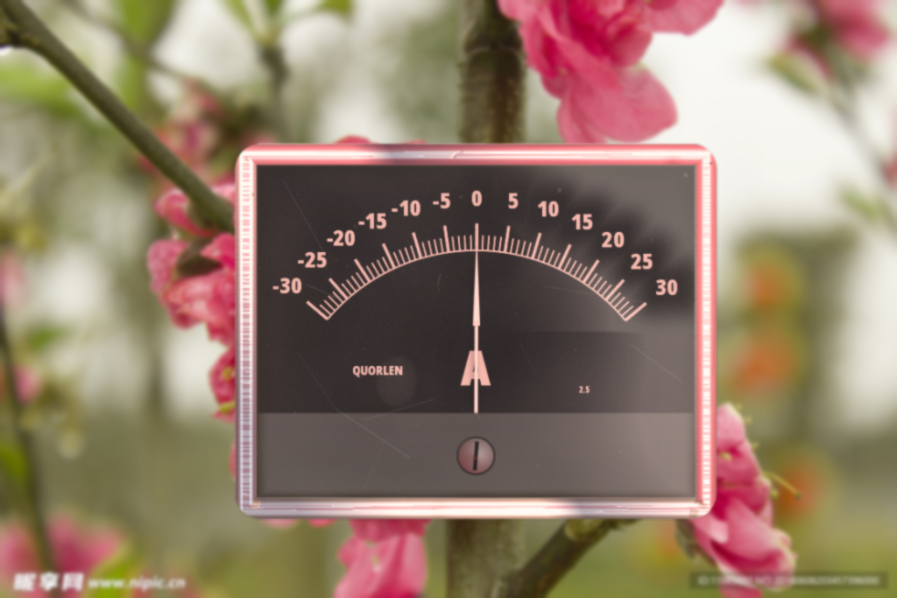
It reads 0 A
